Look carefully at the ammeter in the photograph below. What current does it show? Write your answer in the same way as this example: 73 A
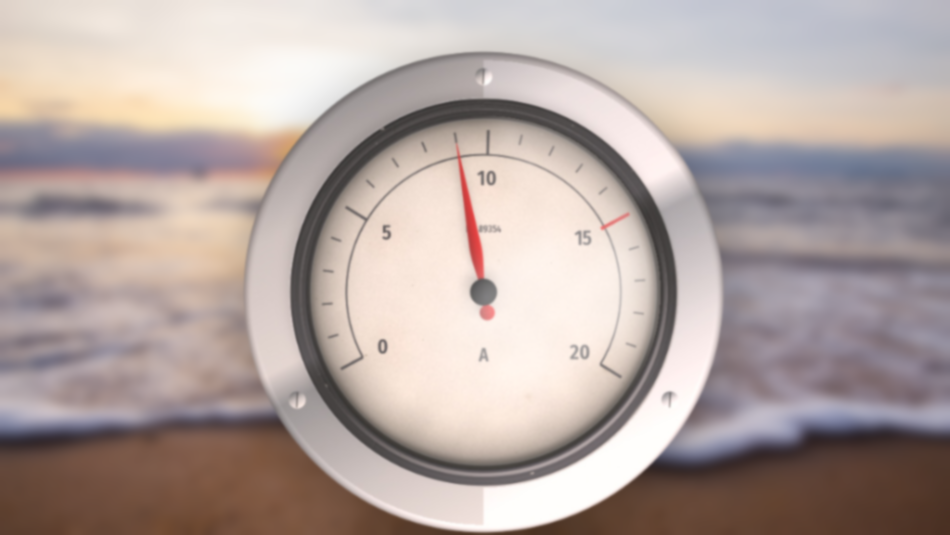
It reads 9 A
